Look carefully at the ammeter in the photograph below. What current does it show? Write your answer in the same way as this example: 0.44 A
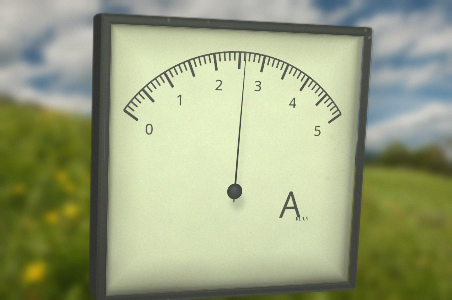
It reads 2.6 A
